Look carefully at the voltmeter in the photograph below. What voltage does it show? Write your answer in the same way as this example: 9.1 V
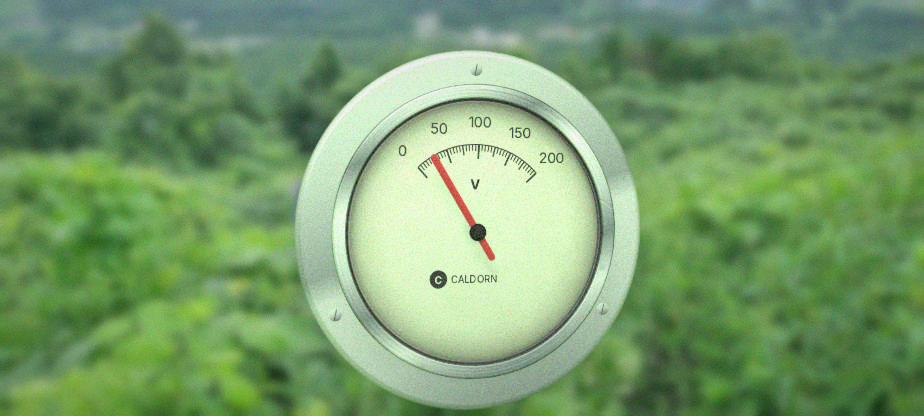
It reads 25 V
